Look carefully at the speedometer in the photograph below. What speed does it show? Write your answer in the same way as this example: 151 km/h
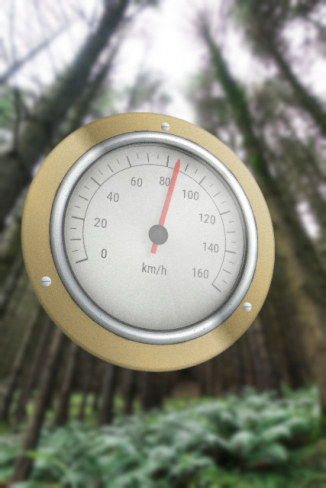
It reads 85 km/h
